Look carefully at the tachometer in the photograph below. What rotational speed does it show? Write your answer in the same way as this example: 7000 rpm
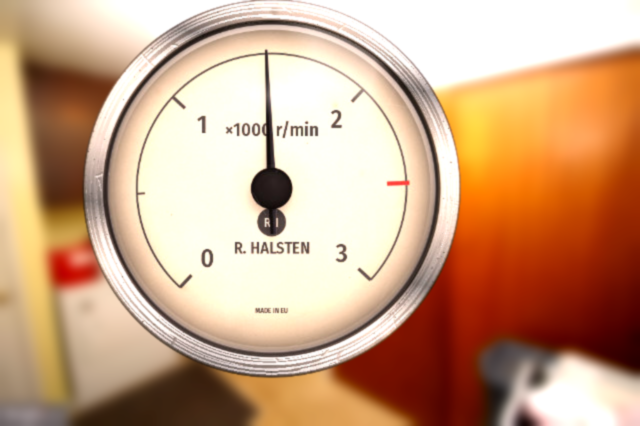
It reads 1500 rpm
